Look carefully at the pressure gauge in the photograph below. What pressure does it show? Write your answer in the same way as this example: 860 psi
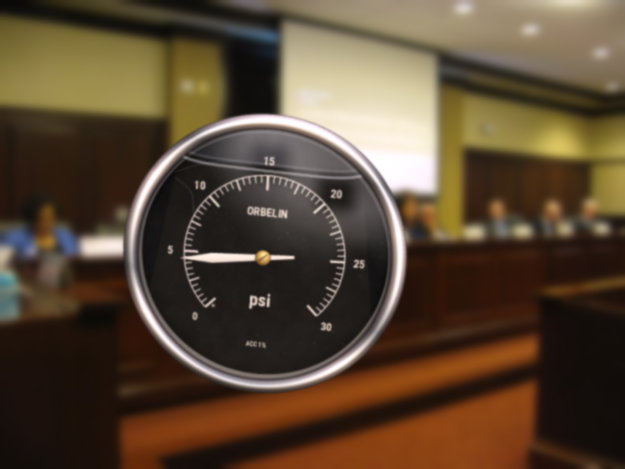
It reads 4.5 psi
